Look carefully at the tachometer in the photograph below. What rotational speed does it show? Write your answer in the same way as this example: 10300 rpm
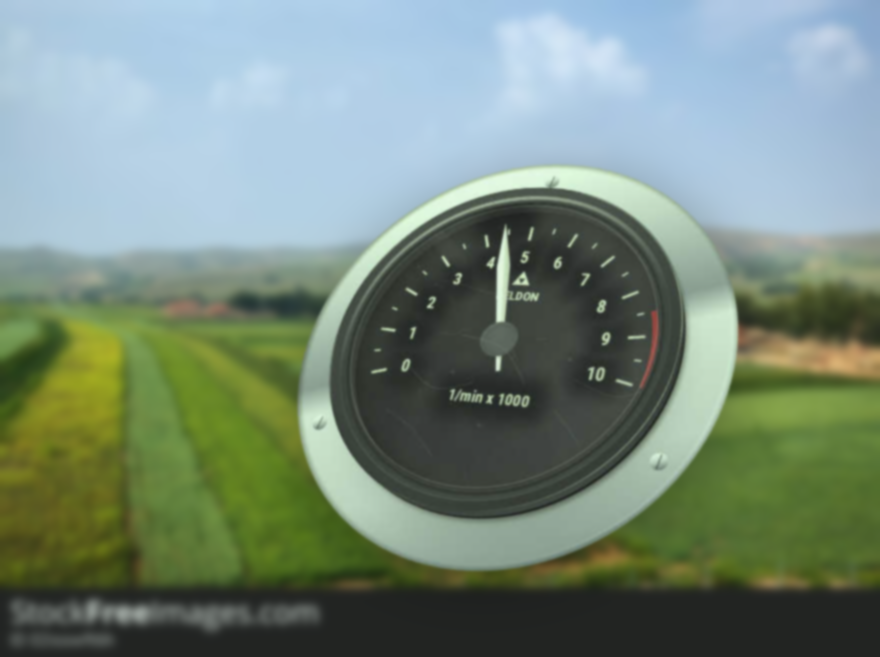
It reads 4500 rpm
